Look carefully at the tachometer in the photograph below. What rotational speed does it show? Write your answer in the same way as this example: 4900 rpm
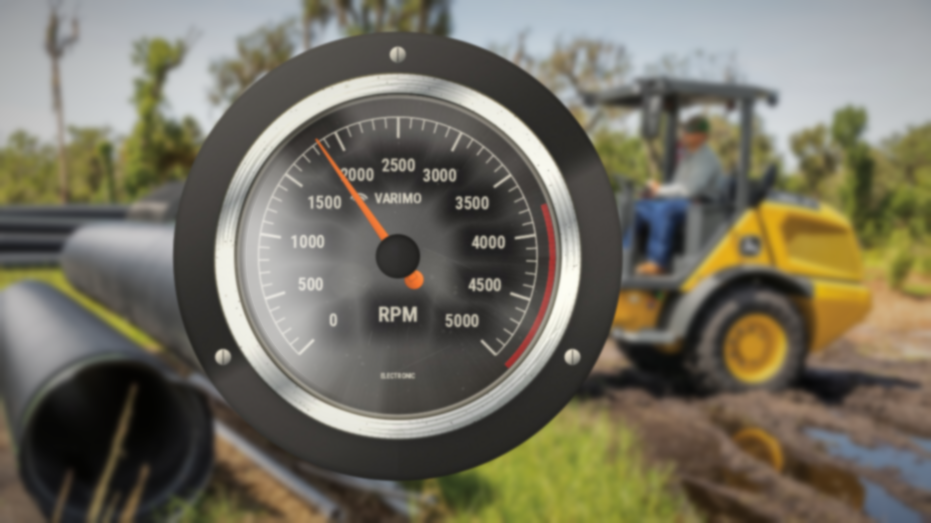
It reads 1850 rpm
